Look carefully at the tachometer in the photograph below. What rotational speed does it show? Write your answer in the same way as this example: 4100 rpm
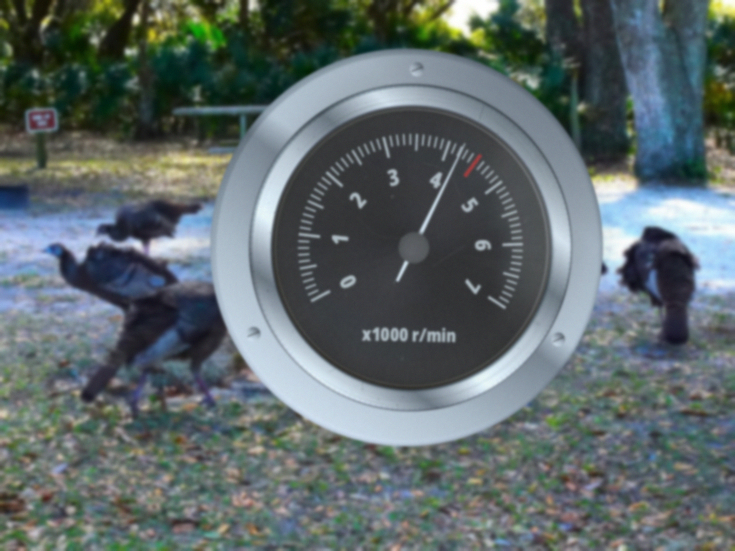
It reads 4200 rpm
